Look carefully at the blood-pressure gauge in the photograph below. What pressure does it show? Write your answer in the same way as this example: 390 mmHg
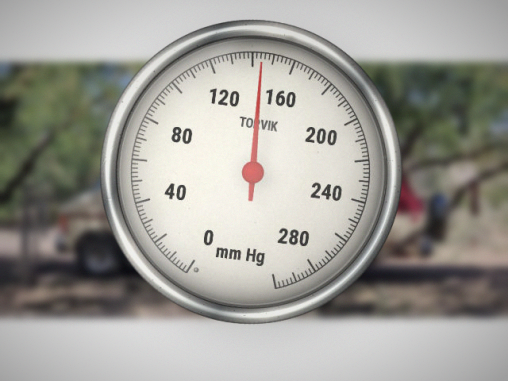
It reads 144 mmHg
